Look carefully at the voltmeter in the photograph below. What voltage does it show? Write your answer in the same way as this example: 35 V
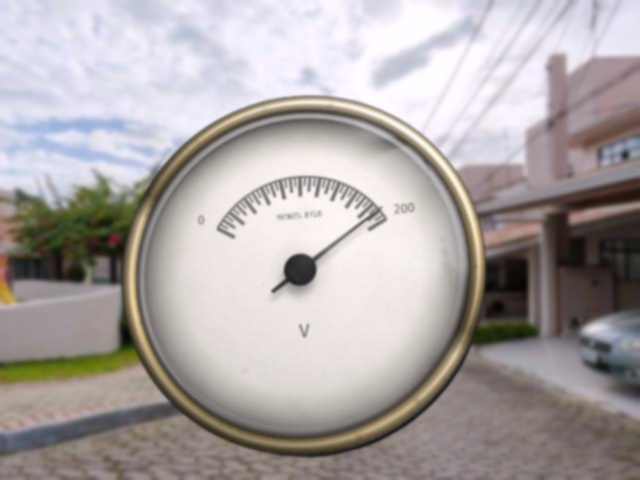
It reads 190 V
